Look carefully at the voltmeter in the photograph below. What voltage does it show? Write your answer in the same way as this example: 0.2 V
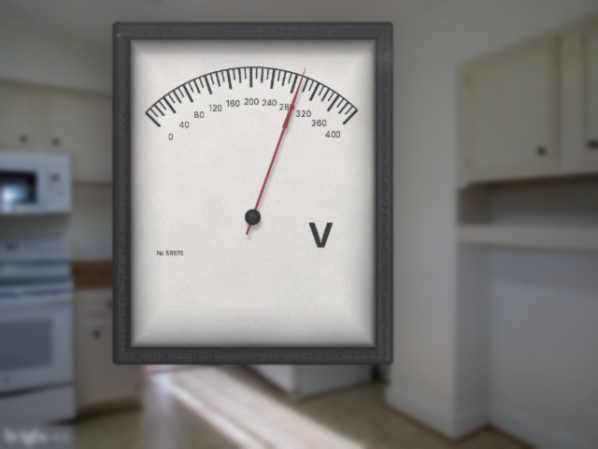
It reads 290 V
